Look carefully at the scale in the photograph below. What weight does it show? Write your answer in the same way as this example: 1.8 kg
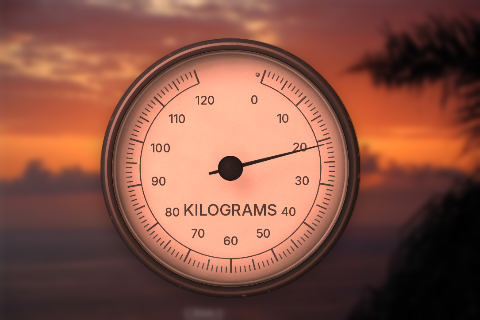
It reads 21 kg
